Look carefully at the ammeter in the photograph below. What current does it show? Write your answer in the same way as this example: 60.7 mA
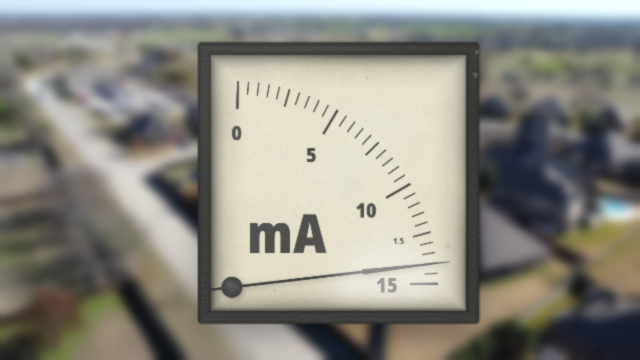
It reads 14 mA
